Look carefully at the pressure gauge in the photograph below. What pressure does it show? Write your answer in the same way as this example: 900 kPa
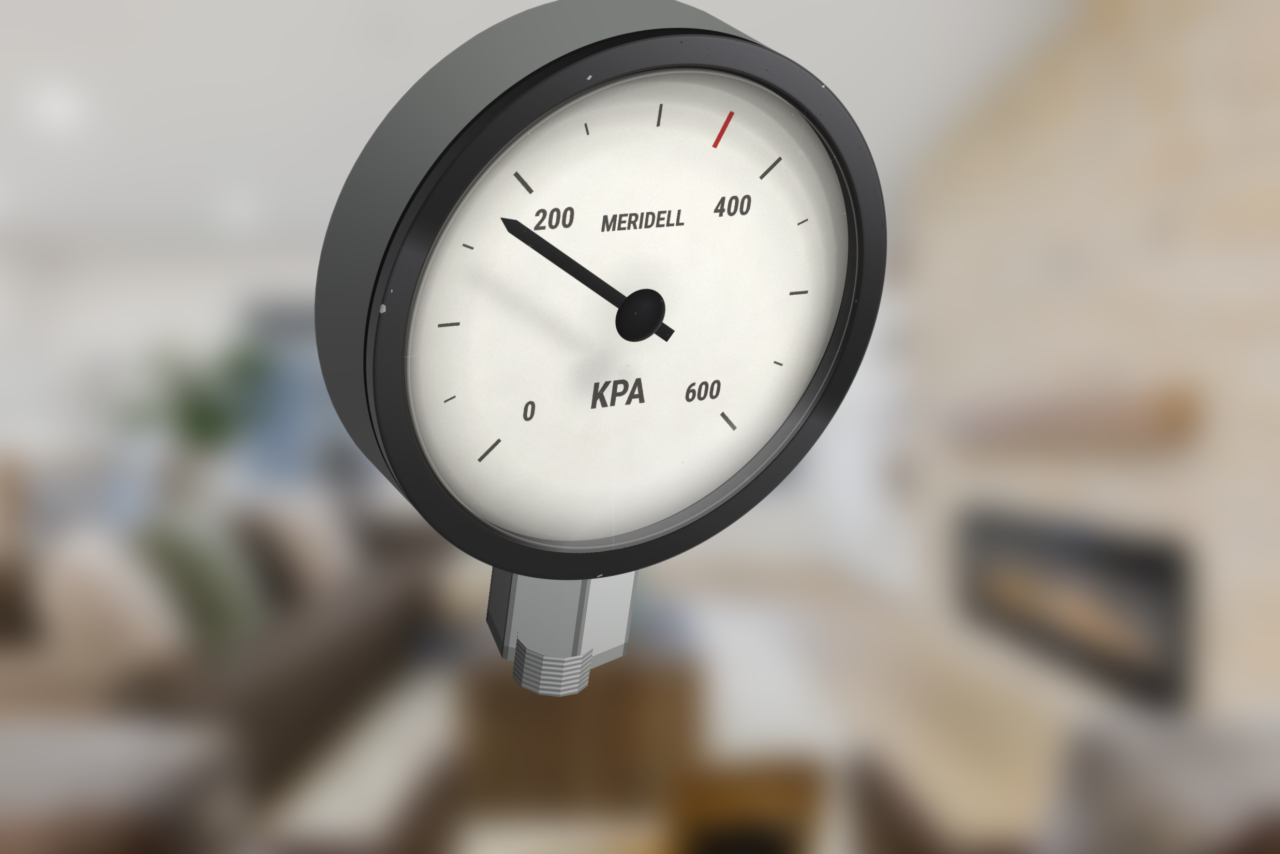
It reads 175 kPa
